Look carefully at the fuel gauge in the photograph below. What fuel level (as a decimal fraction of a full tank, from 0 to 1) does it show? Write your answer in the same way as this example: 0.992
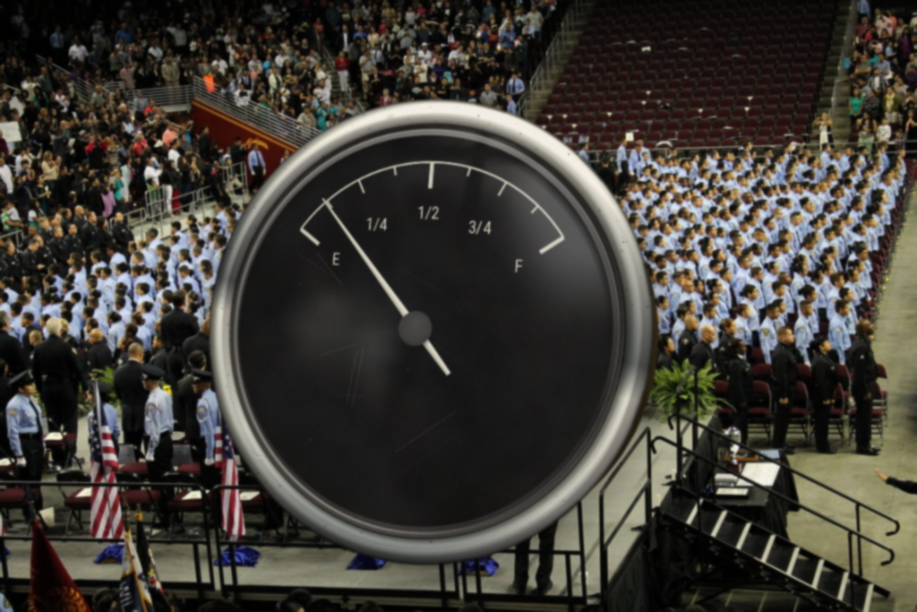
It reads 0.125
